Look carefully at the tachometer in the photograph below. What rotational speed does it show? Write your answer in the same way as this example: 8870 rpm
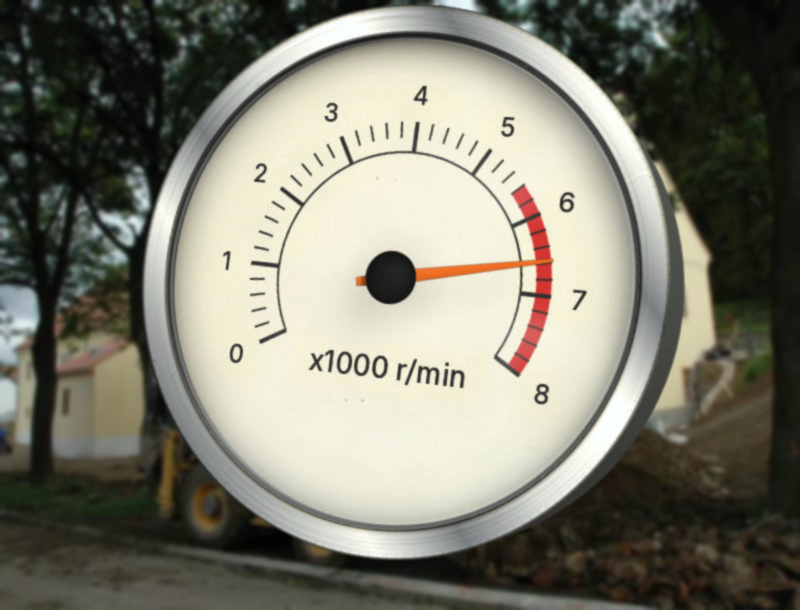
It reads 6600 rpm
